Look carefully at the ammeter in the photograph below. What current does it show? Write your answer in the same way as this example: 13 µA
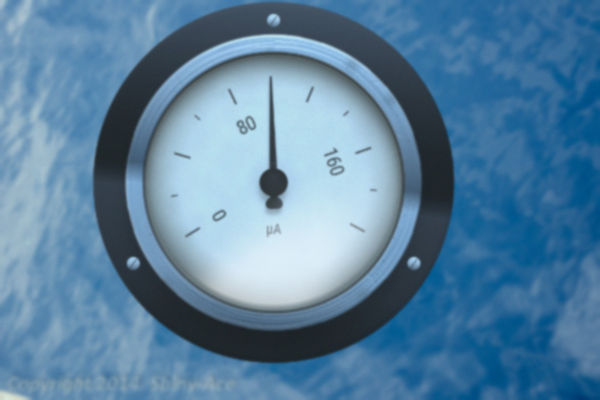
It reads 100 µA
